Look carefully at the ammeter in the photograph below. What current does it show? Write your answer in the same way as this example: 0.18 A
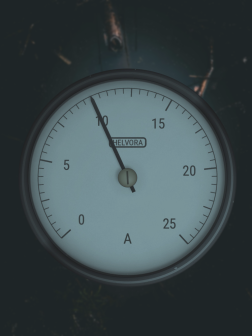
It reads 10 A
